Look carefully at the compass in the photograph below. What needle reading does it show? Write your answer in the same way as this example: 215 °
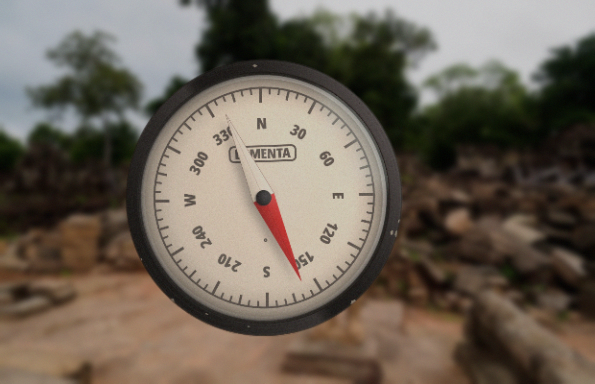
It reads 157.5 °
